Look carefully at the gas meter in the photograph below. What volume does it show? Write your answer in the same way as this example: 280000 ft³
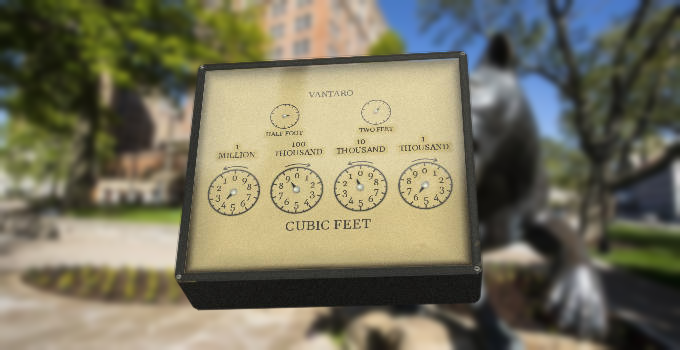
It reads 390600 ft³
